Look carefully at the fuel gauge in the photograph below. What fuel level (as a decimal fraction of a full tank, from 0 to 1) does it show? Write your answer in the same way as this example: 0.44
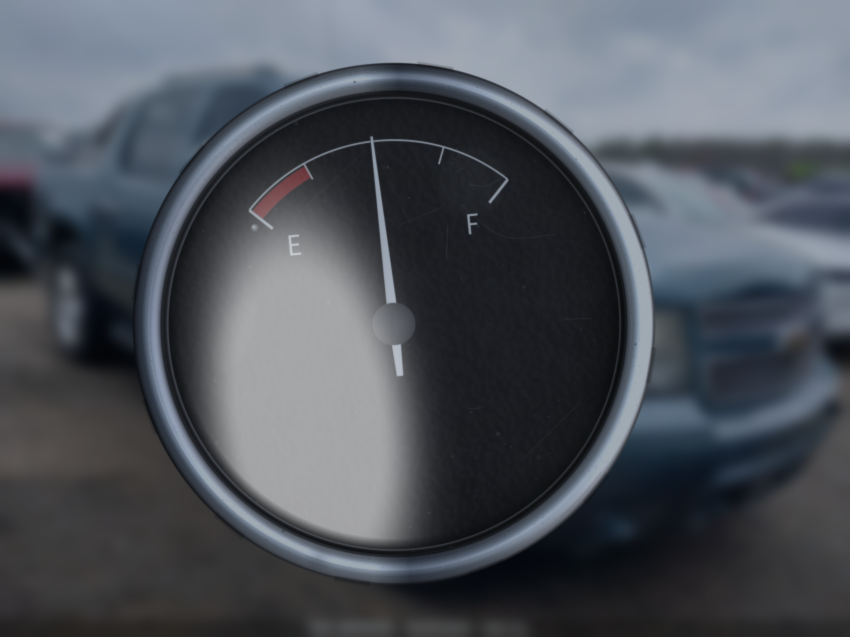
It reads 0.5
